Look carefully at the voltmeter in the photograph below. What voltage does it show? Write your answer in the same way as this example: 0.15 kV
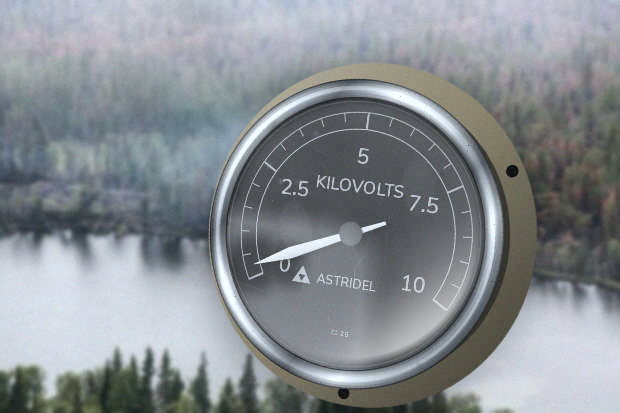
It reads 0.25 kV
